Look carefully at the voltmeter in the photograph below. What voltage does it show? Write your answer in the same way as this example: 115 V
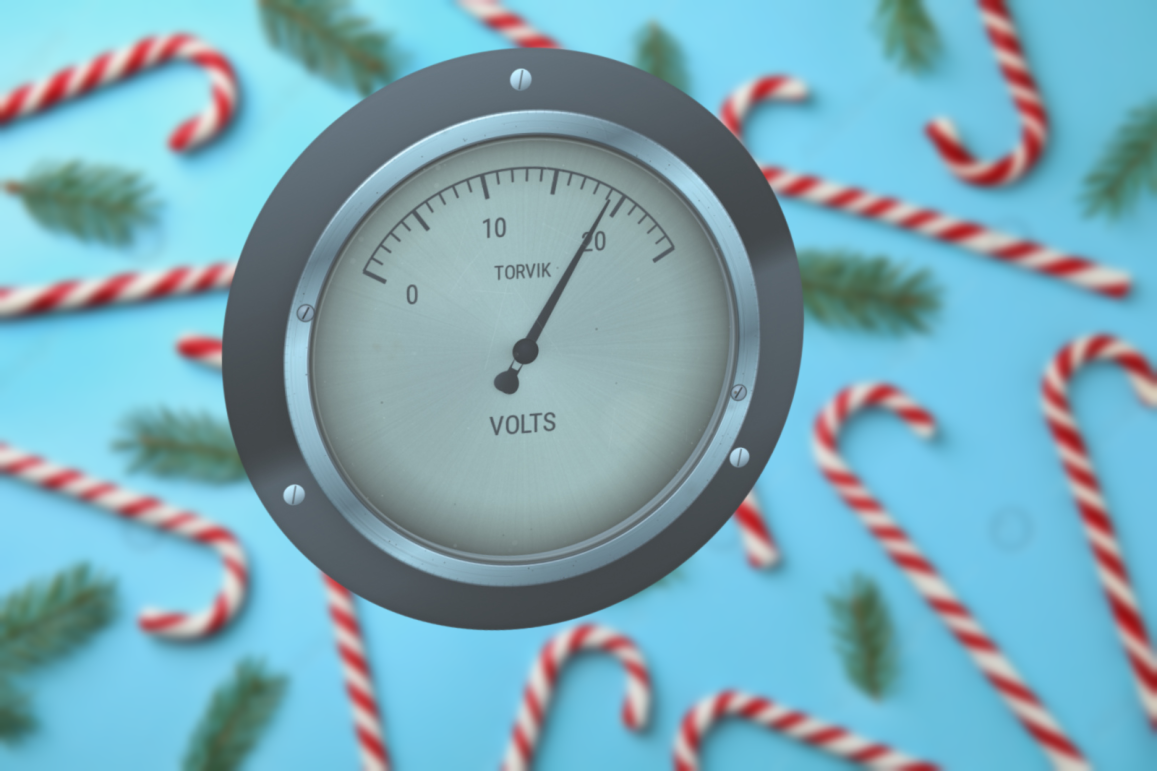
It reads 19 V
